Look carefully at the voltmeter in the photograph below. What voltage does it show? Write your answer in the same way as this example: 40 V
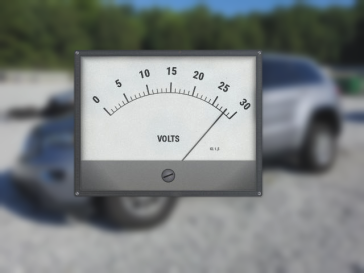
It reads 28 V
